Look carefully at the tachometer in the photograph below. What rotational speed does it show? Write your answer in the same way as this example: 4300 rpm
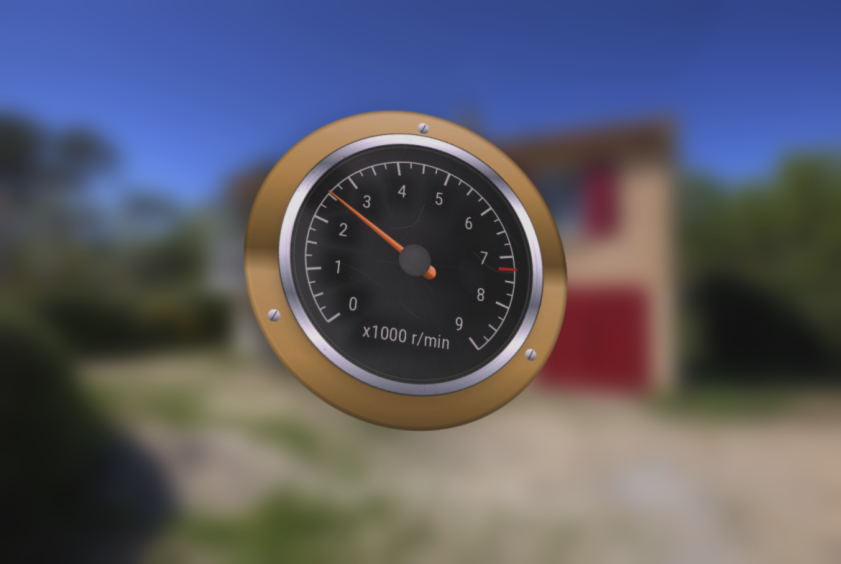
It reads 2500 rpm
